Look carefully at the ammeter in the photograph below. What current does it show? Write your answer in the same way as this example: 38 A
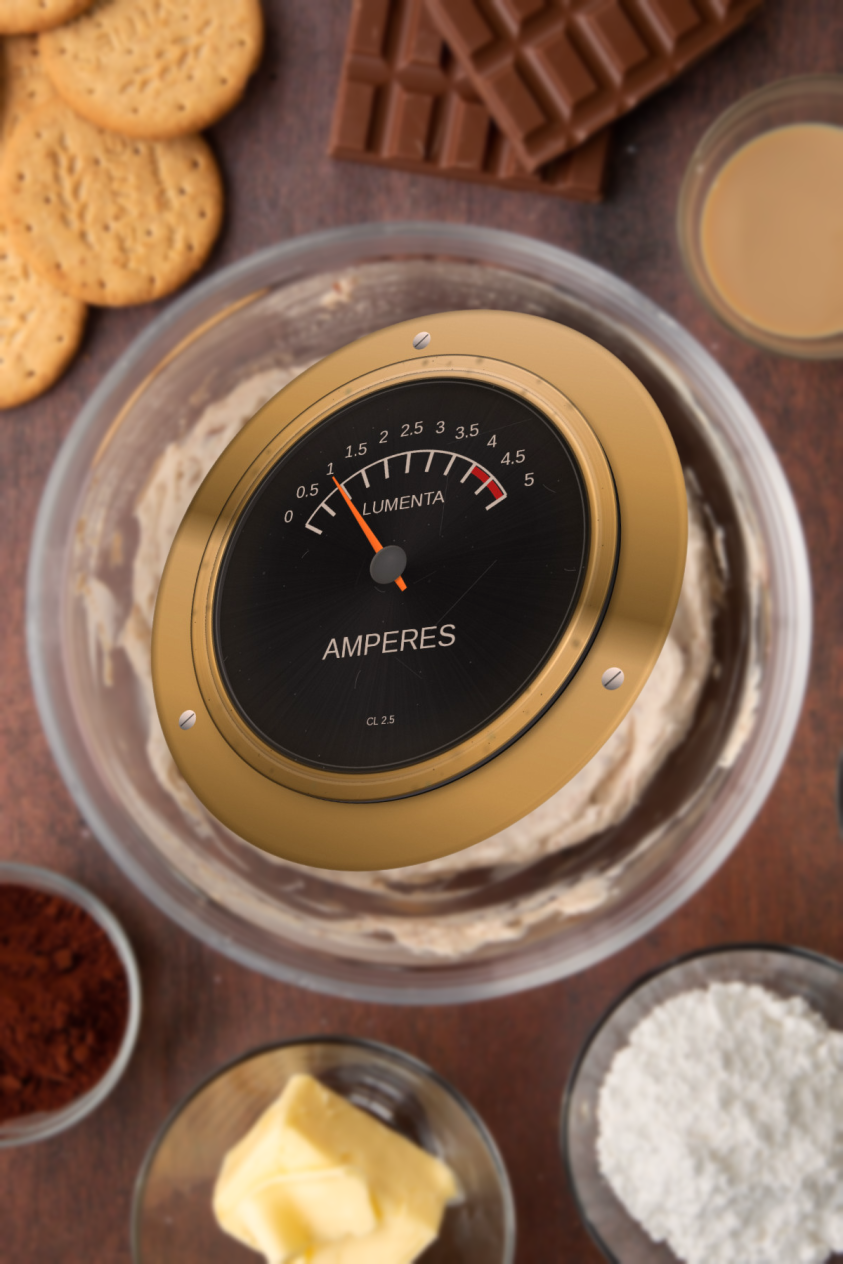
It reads 1 A
